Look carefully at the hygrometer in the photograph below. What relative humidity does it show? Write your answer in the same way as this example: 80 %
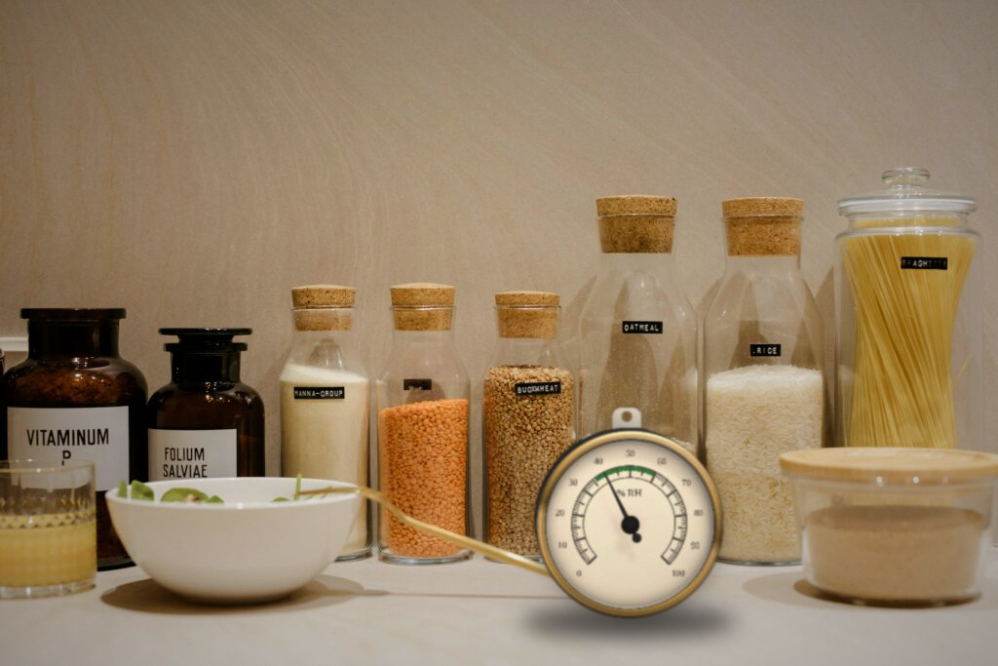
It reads 40 %
